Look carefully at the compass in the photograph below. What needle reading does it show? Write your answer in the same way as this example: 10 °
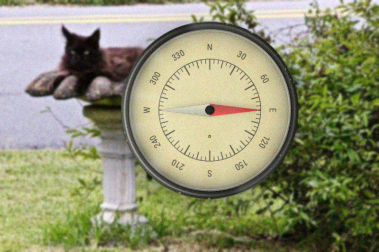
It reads 90 °
